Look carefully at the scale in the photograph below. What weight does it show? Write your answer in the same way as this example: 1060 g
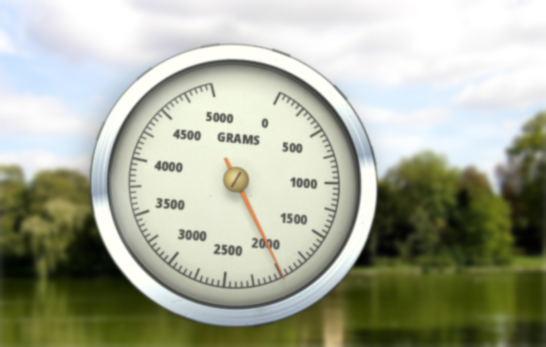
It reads 2000 g
